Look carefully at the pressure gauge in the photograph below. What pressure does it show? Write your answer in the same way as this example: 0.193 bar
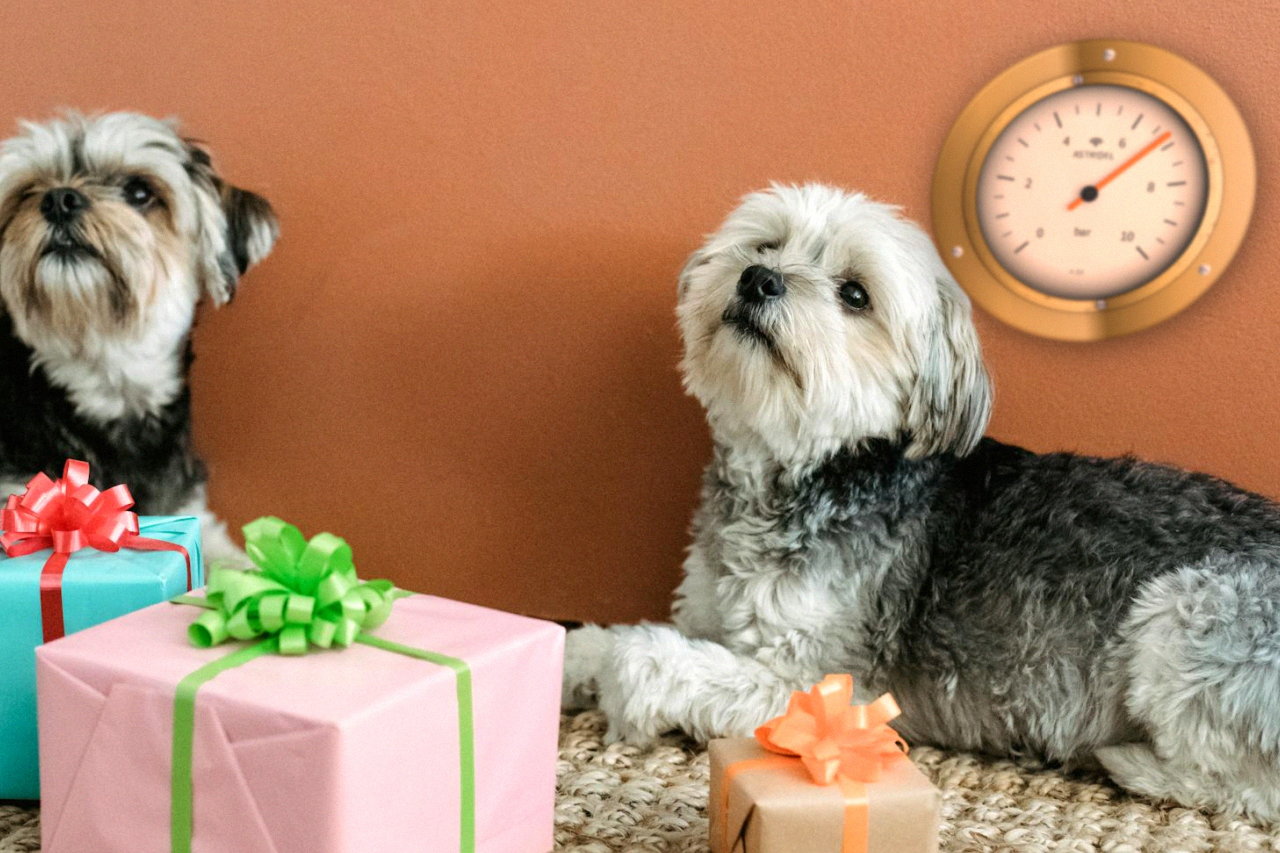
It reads 6.75 bar
